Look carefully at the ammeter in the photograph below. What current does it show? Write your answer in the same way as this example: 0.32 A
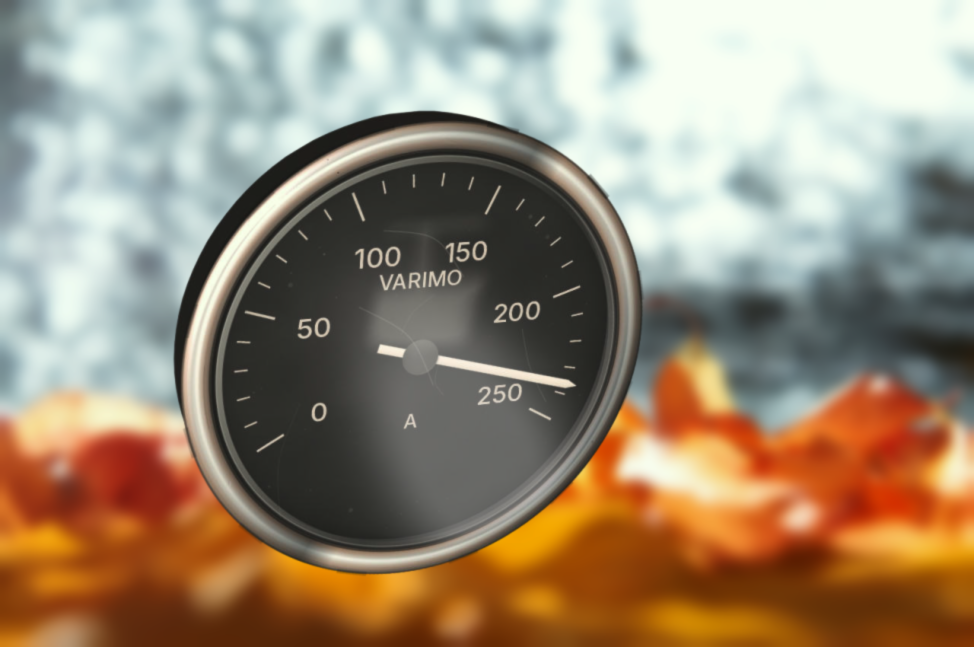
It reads 235 A
